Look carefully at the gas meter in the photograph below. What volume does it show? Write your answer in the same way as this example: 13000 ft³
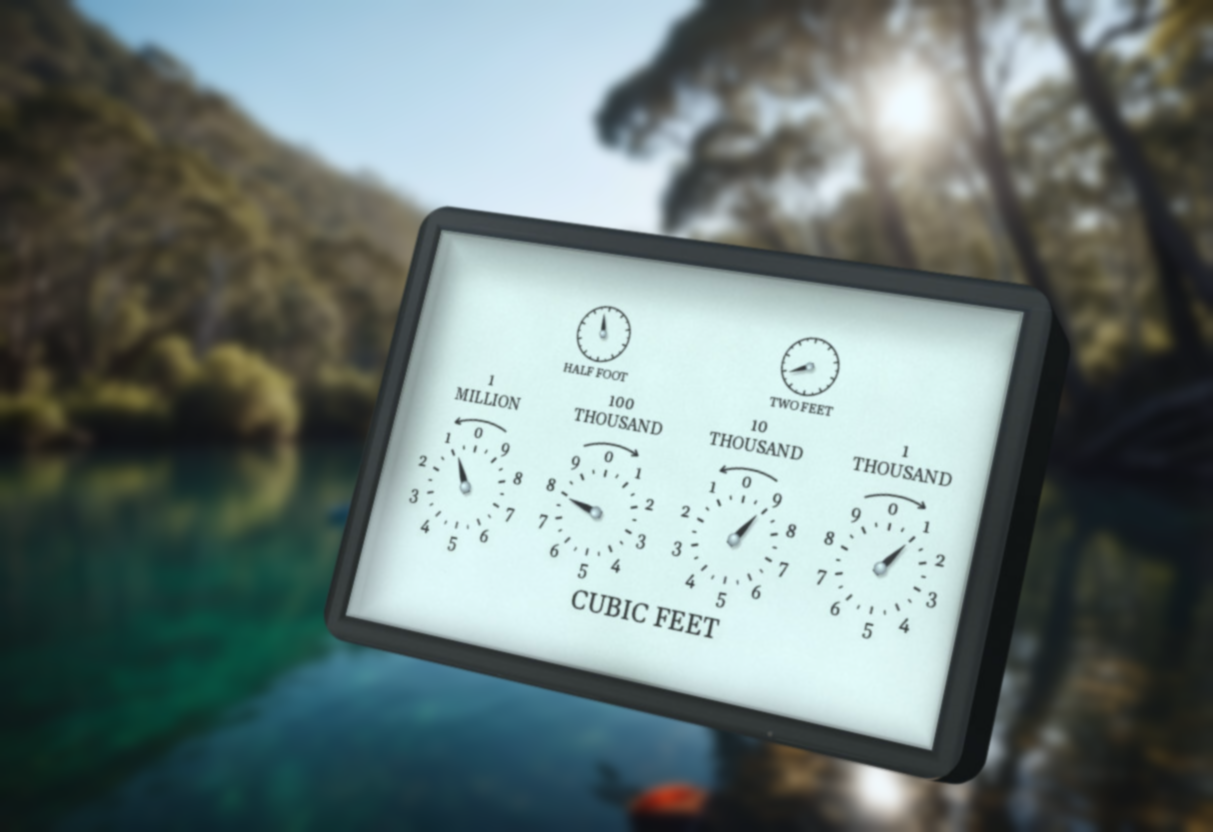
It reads 79100 ft³
